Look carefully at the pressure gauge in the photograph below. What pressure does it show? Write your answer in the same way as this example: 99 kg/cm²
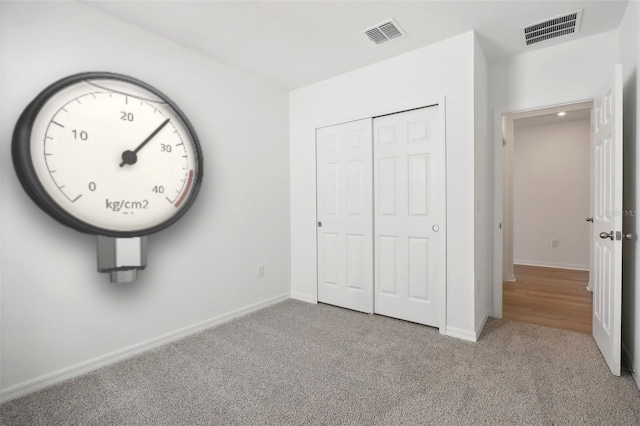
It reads 26 kg/cm²
